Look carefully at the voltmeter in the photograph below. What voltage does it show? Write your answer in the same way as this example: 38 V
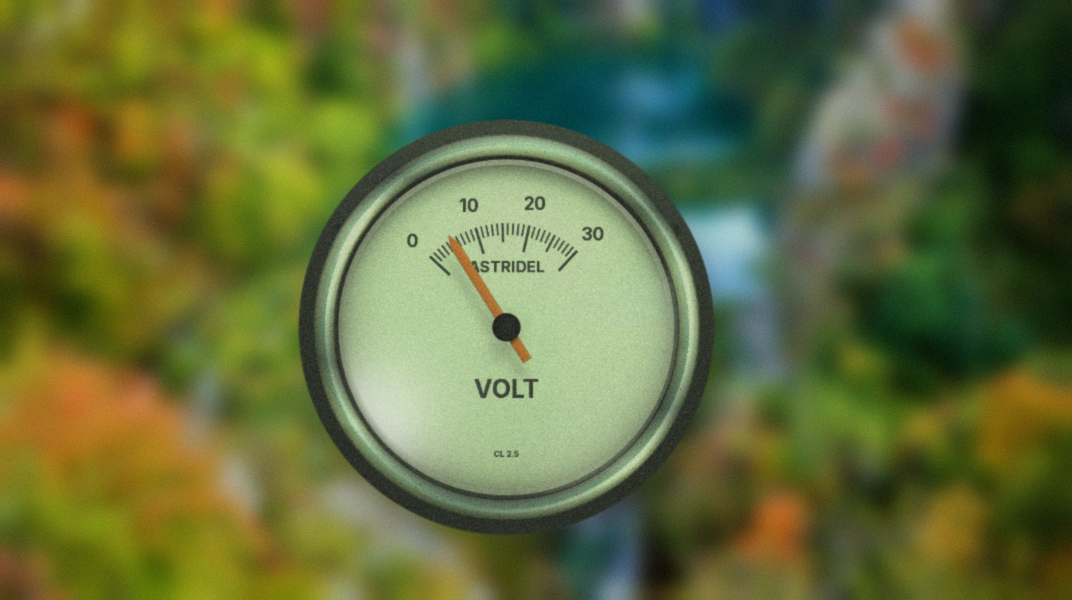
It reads 5 V
